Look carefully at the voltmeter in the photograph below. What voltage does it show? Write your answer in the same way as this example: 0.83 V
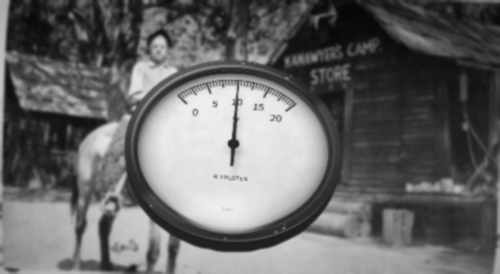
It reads 10 V
